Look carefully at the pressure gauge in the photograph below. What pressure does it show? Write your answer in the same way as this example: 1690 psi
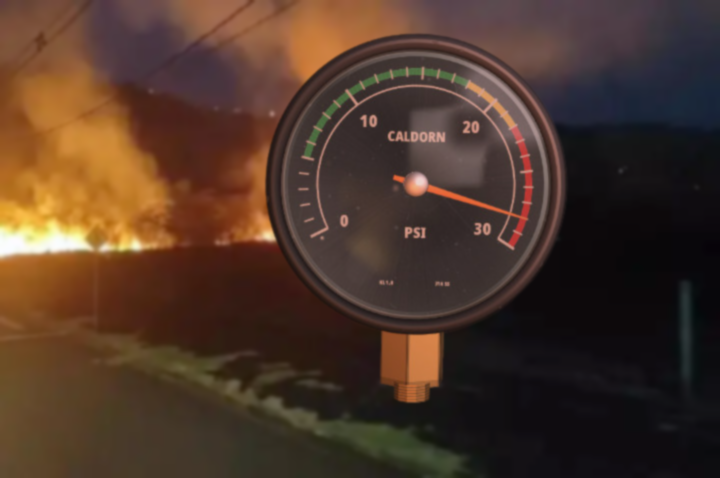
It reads 28 psi
